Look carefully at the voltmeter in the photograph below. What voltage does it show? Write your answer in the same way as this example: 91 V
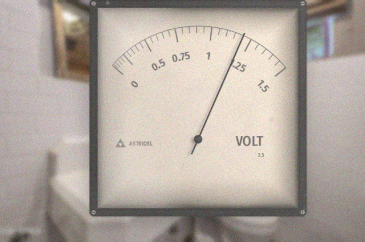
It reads 1.2 V
